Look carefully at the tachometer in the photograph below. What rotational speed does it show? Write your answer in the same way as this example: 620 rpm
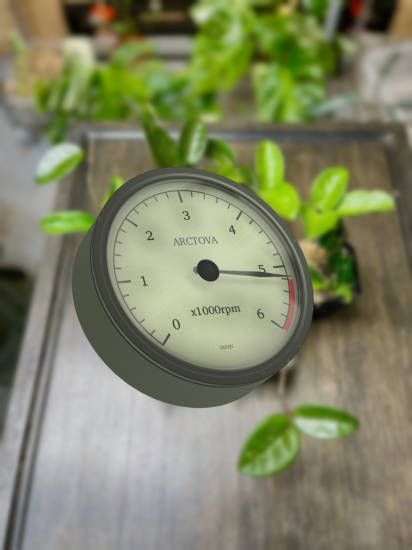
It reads 5200 rpm
